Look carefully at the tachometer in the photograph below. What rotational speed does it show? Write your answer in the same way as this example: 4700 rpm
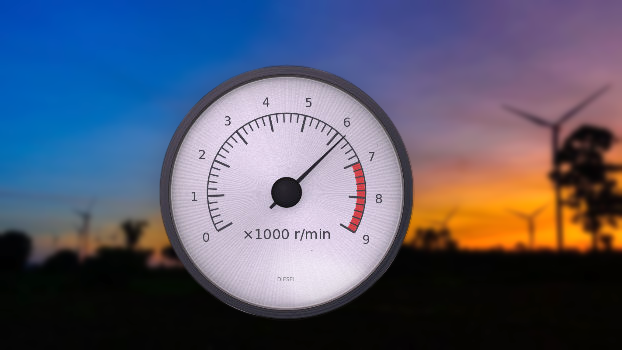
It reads 6200 rpm
